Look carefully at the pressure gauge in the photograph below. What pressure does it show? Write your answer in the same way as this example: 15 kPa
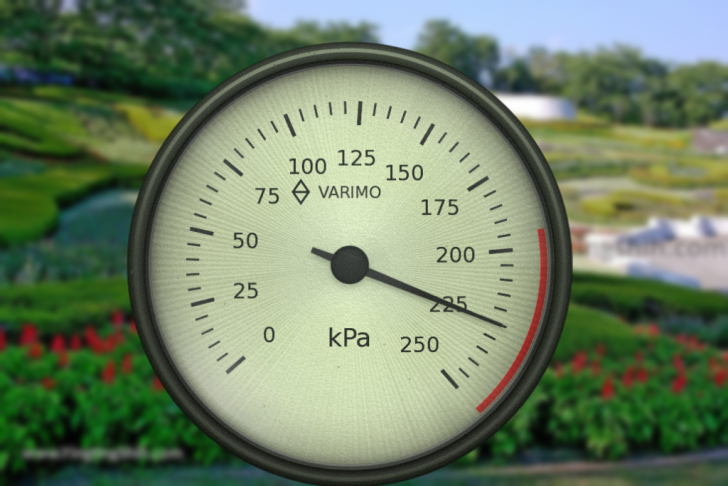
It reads 225 kPa
